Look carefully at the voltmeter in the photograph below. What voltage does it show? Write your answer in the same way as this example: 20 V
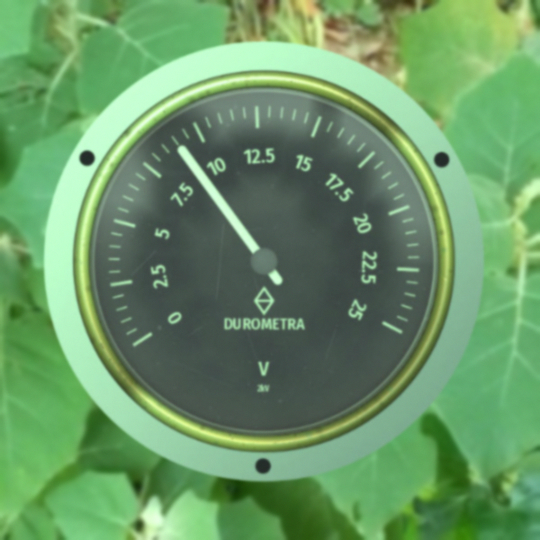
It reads 9 V
